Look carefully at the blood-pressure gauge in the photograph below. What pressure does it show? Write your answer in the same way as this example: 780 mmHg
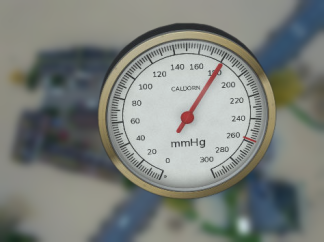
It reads 180 mmHg
